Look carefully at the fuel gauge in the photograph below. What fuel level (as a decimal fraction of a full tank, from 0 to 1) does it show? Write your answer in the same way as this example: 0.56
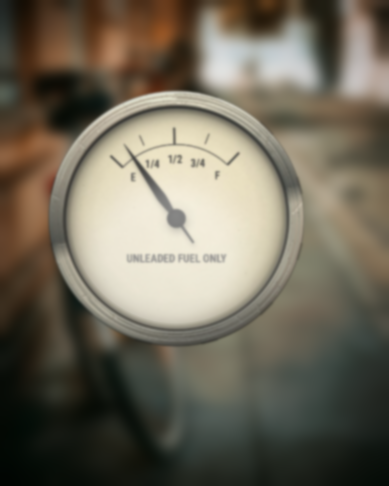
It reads 0.125
